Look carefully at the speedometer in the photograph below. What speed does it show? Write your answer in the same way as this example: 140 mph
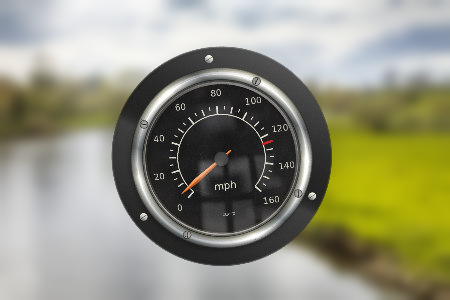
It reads 5 mph
